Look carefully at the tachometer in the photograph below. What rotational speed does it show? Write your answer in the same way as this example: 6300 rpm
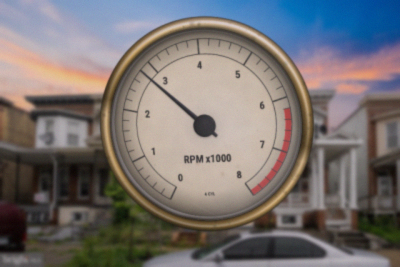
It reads 2800 rpm
